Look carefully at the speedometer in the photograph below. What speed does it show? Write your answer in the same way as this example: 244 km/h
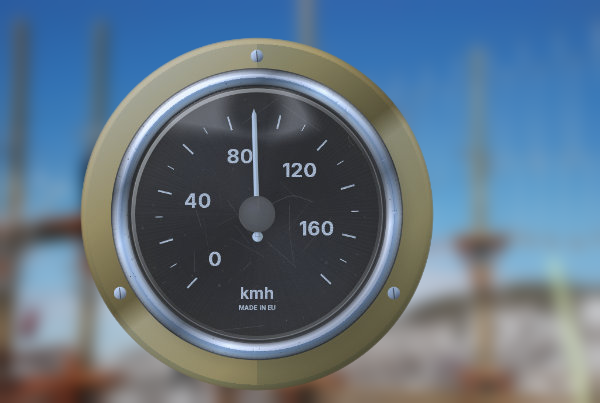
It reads 90 km/h
